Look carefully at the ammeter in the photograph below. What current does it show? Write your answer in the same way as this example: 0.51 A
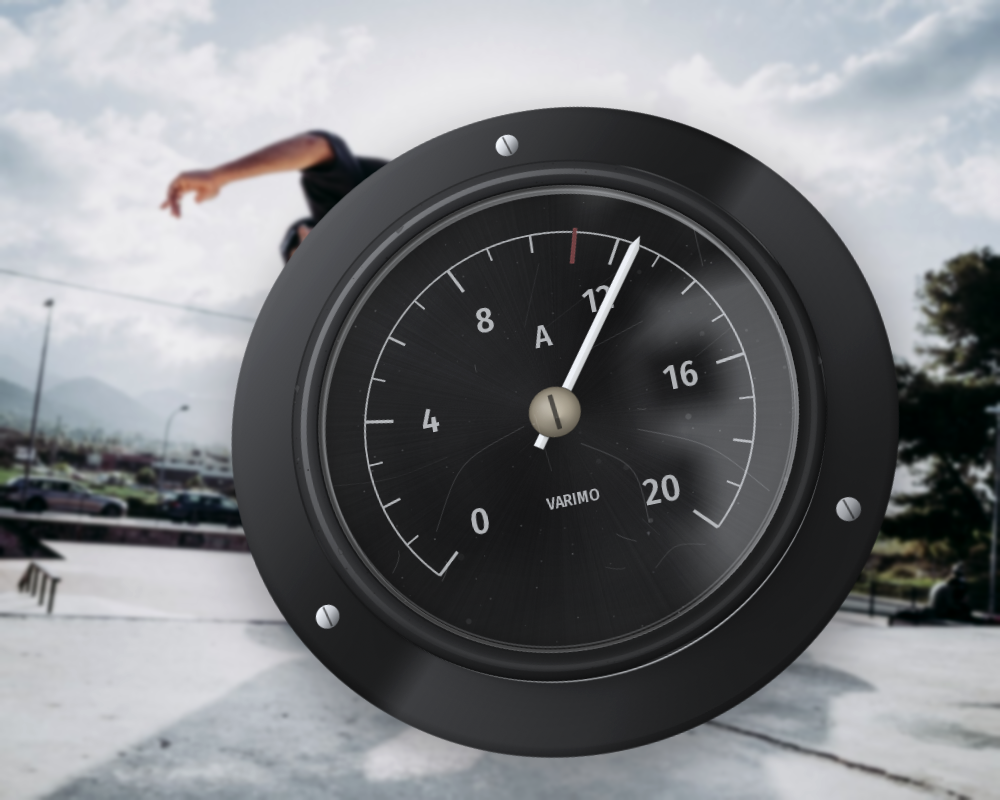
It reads 12.5 A
